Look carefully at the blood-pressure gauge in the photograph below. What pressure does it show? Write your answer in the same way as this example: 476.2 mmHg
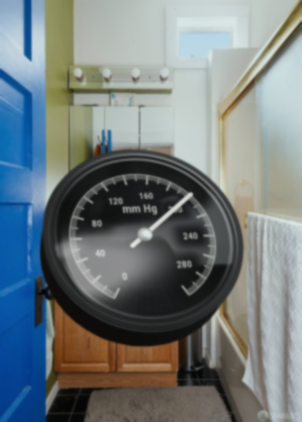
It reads 200 mmHg
